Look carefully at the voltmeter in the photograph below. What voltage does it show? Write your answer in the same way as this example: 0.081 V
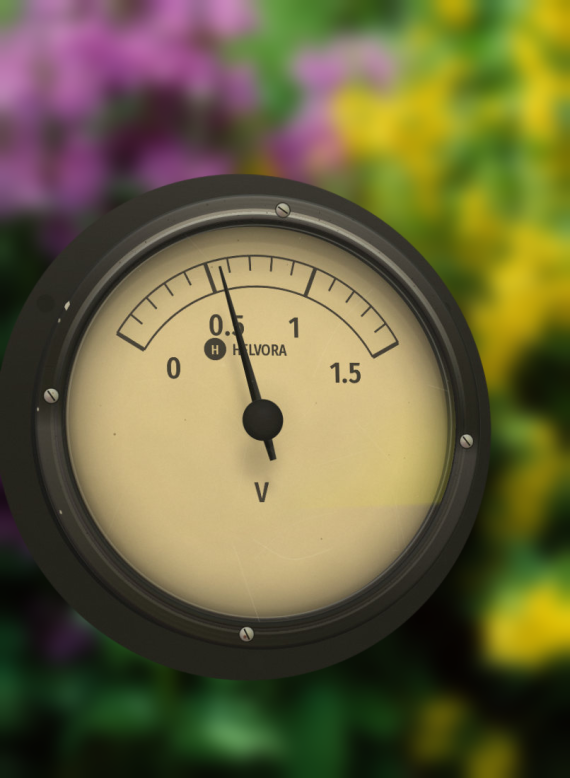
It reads 0.55 V
